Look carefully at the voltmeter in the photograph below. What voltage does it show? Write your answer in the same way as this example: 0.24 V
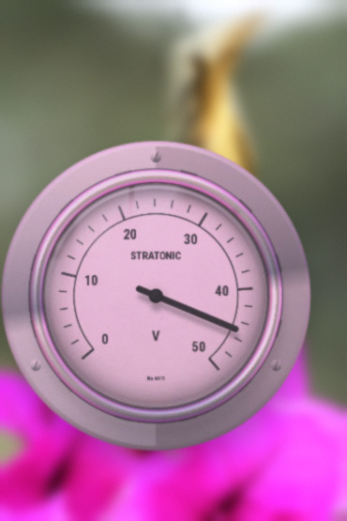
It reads 45 V
